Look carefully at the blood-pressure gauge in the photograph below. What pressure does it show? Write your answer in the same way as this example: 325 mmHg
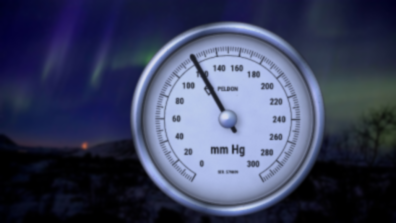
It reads 120 mmHg
